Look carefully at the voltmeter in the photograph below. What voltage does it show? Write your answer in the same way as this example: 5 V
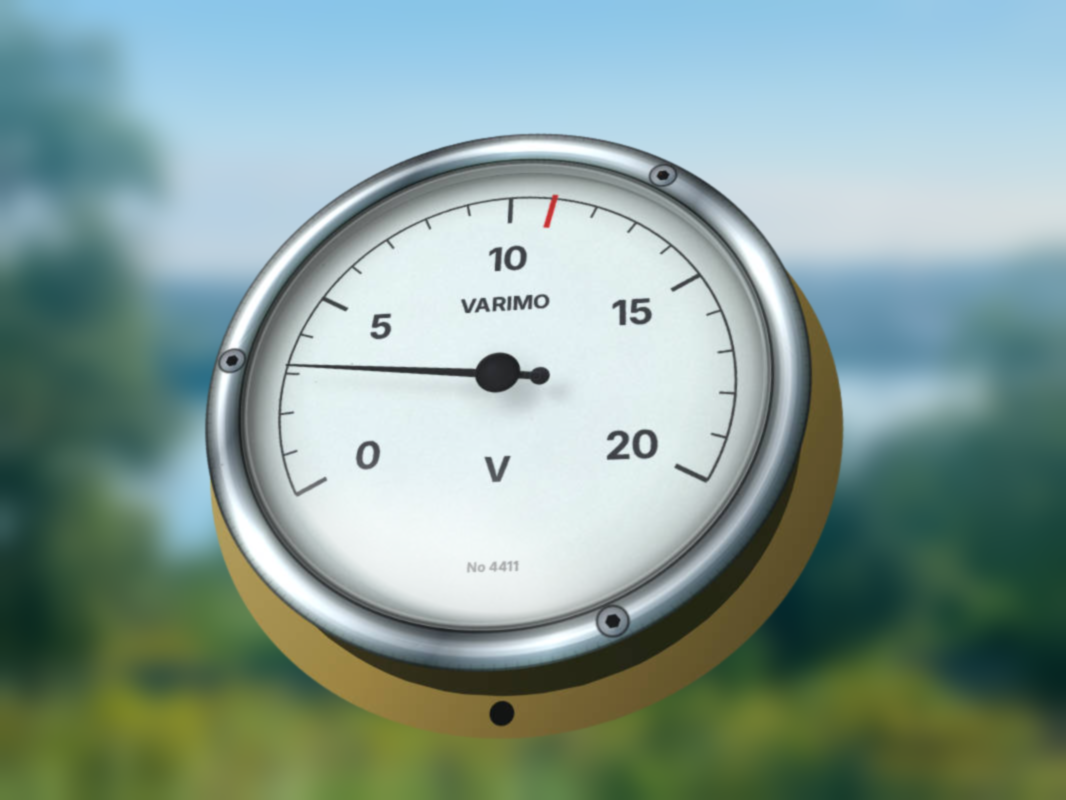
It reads 3 V
